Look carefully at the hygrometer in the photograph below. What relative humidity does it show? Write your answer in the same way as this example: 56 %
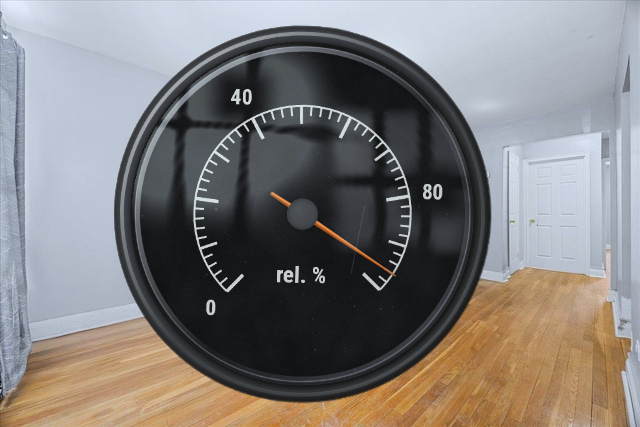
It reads 96 %
